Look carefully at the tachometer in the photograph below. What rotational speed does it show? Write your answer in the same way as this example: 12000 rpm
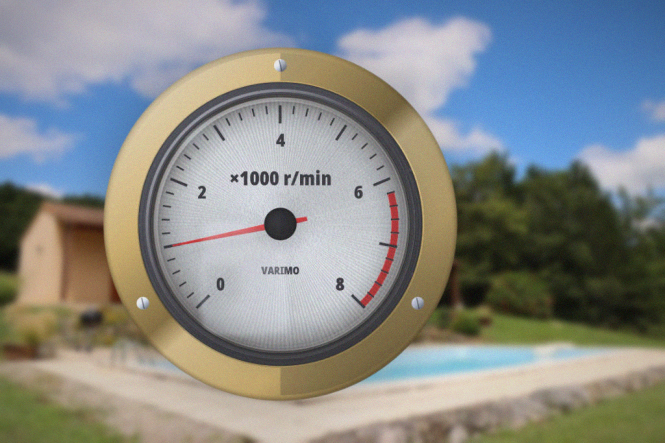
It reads 1000 rpm
